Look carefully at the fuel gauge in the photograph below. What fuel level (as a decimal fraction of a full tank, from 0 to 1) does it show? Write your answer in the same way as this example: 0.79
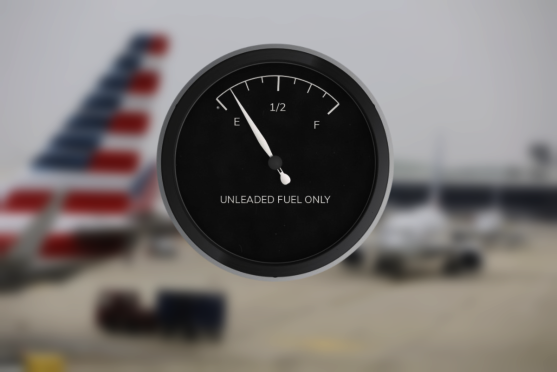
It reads 0.125
